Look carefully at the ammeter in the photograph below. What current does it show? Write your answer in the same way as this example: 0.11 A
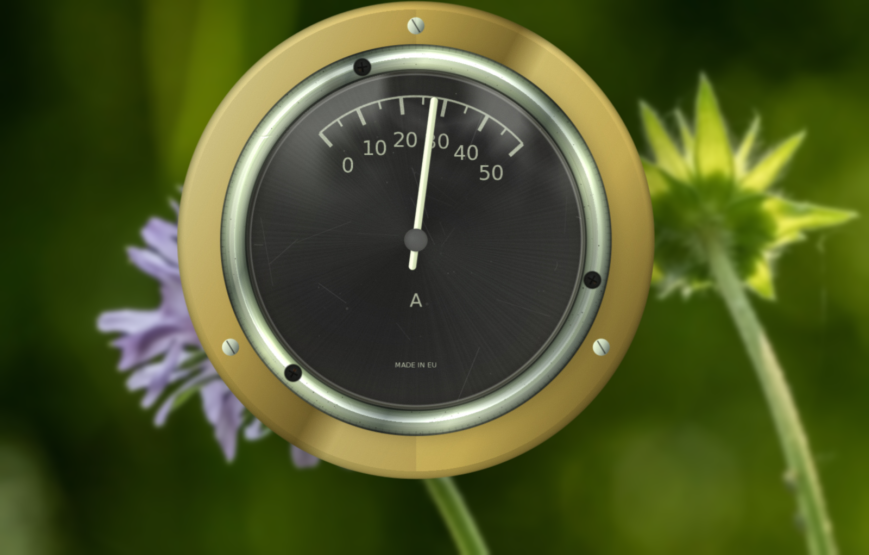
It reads 27.5 A
